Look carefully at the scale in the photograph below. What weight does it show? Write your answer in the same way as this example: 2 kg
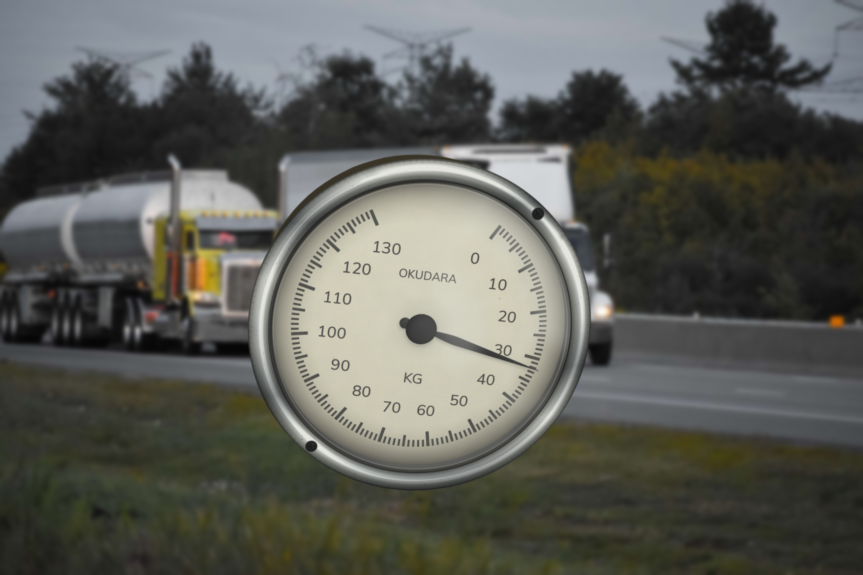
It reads 32 kg
